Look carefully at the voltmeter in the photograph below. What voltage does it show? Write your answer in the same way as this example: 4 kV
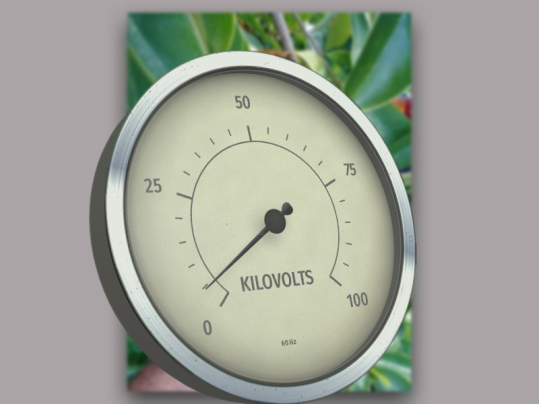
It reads 5 kV
